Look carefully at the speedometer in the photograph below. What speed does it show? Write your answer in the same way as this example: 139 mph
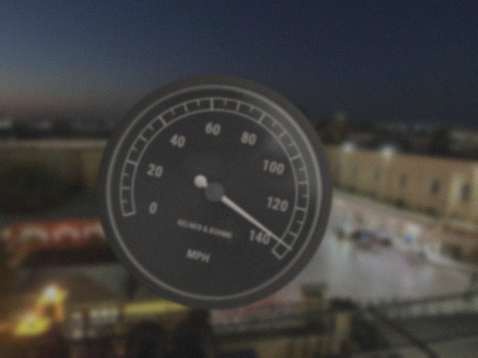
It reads 135 mph
